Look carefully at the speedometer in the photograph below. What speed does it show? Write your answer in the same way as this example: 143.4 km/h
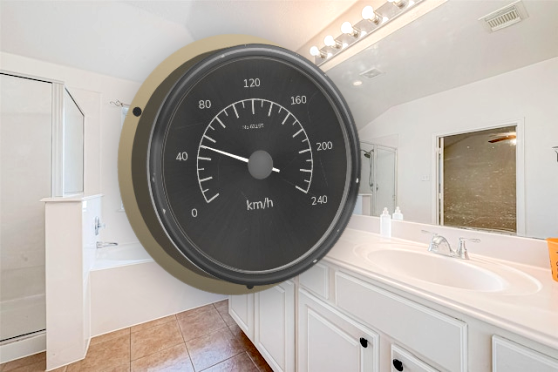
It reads 50 km/h
